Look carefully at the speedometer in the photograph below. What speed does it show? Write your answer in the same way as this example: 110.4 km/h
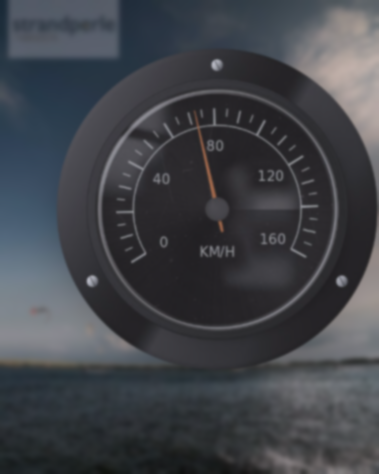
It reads 72.5 km/h
